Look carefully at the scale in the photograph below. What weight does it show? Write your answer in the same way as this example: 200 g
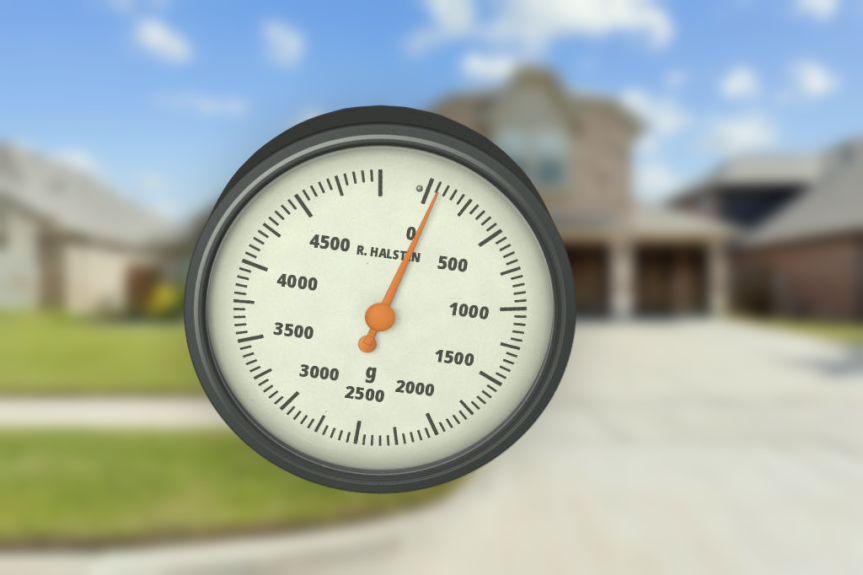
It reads 50 g
